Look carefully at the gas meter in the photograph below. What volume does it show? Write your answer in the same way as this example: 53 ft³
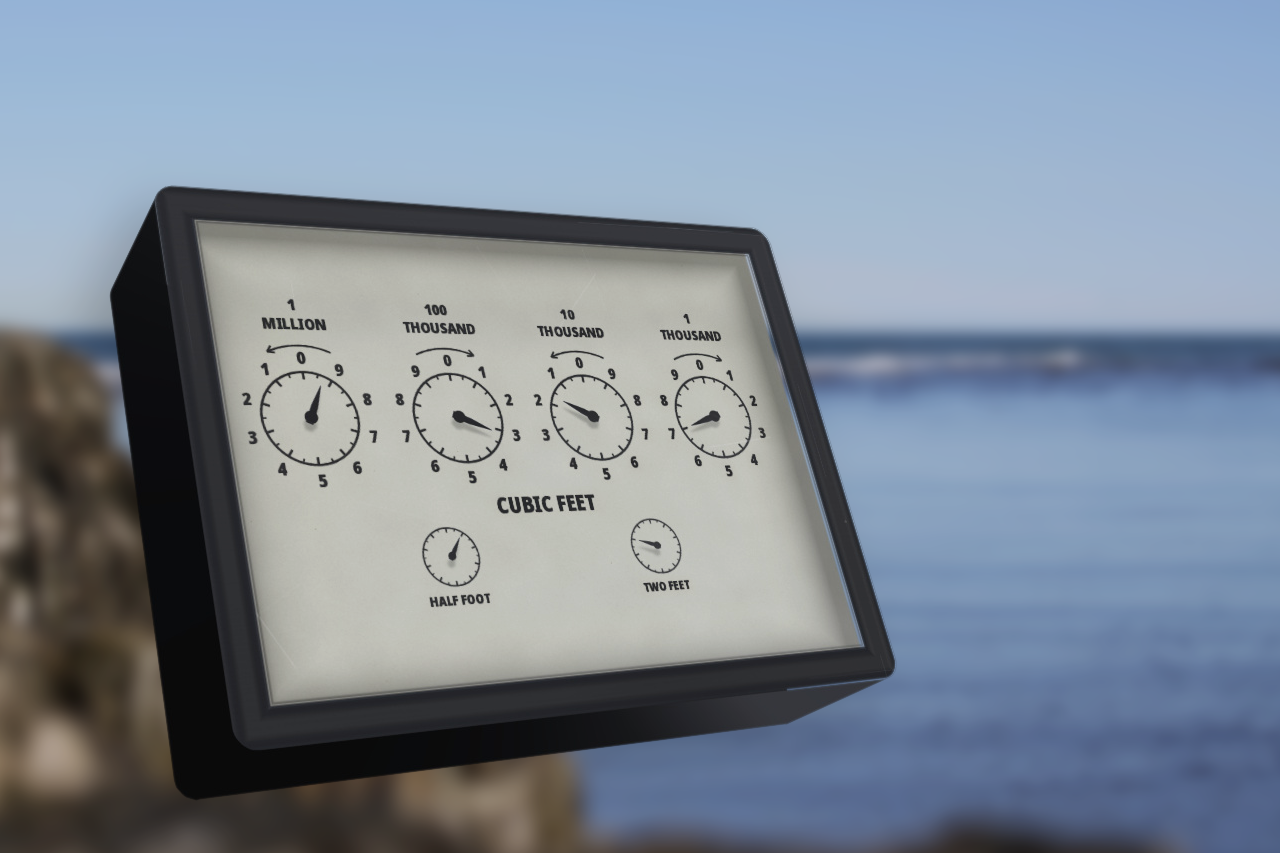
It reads 931700 ft³
